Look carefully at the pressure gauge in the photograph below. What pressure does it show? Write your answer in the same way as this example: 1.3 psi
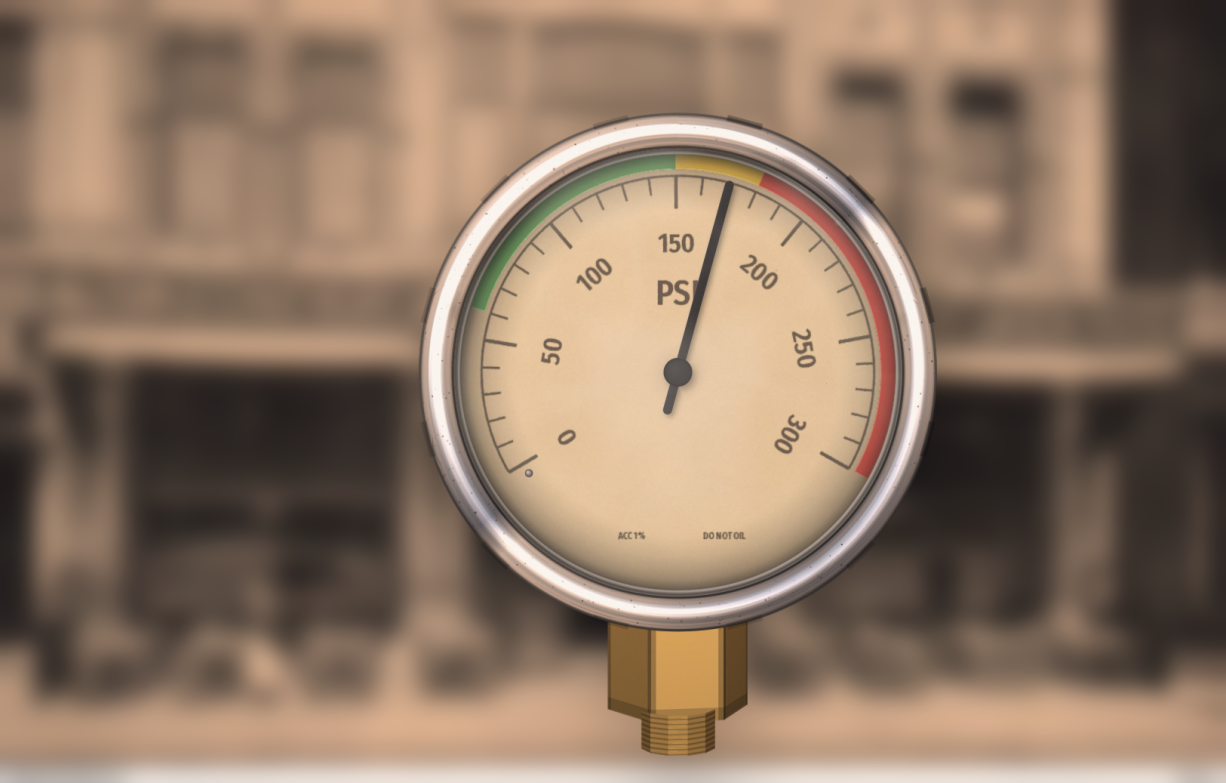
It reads 170 psi
